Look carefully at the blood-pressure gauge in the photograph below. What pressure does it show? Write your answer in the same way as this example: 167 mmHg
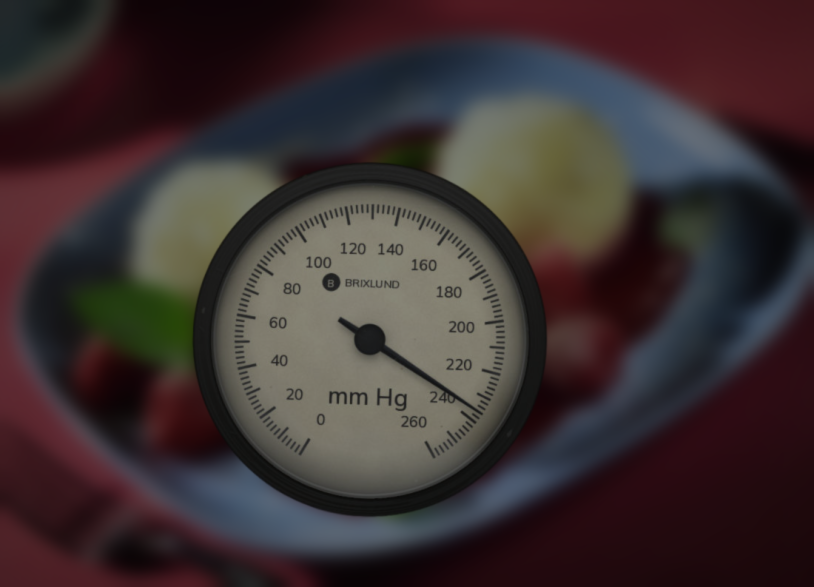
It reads 236 mmHg
